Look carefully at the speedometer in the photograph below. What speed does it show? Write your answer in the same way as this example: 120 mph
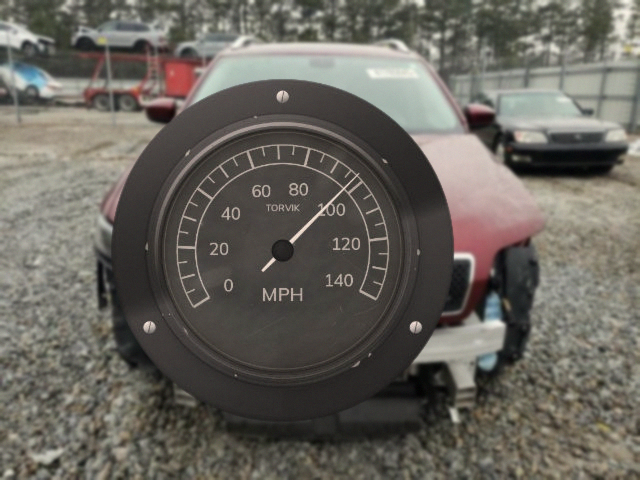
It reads 97.5 mph
